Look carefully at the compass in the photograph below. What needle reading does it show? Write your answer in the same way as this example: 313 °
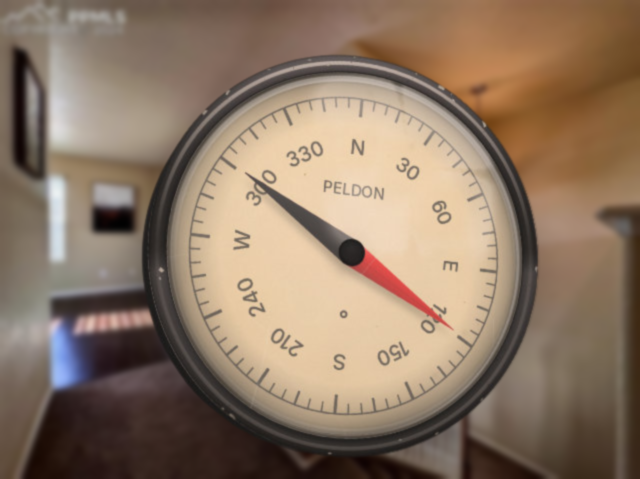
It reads 120 °
